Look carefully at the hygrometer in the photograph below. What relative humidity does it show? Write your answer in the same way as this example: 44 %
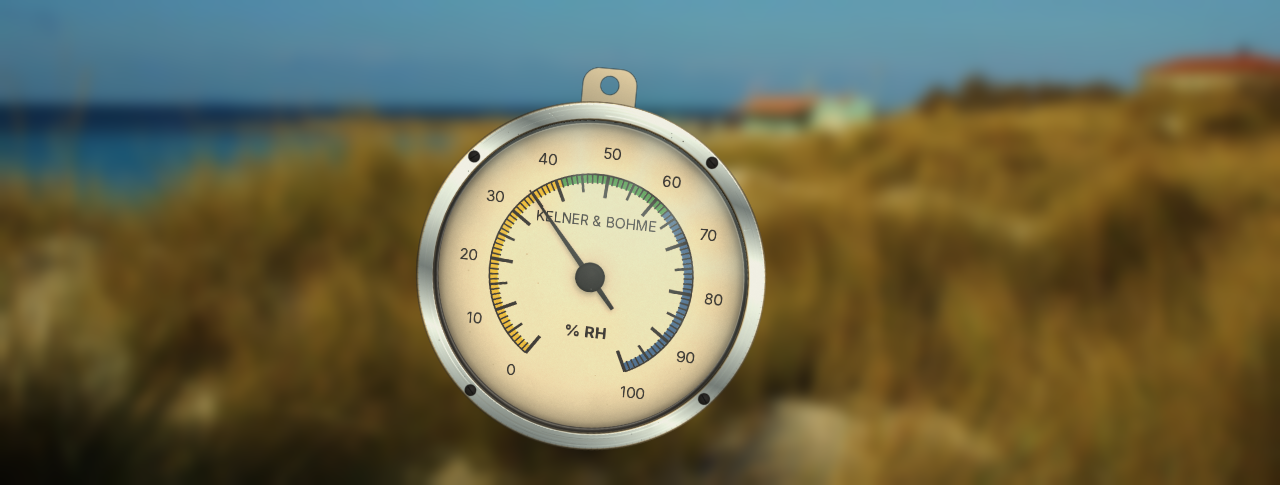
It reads 35 %
